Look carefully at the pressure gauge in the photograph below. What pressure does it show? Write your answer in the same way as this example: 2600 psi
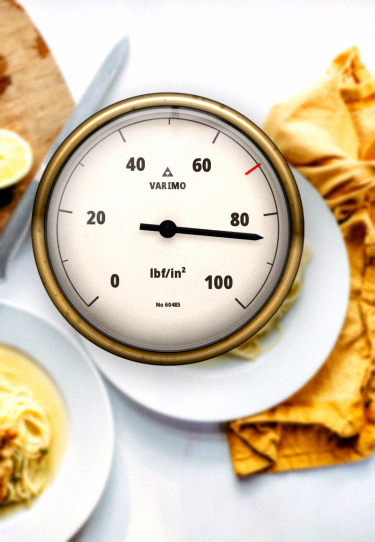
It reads 85 psi
